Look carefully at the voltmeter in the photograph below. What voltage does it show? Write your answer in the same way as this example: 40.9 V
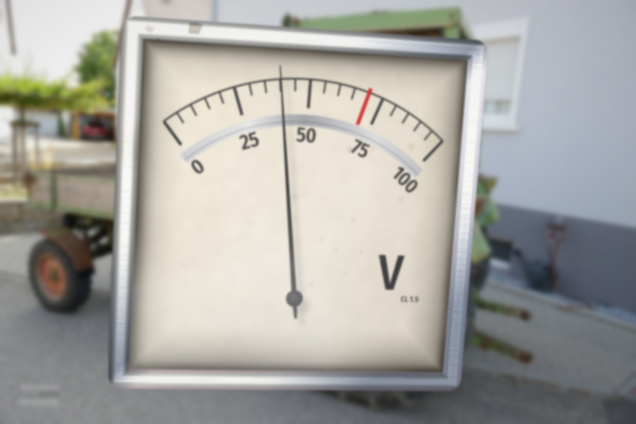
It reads 40 V
